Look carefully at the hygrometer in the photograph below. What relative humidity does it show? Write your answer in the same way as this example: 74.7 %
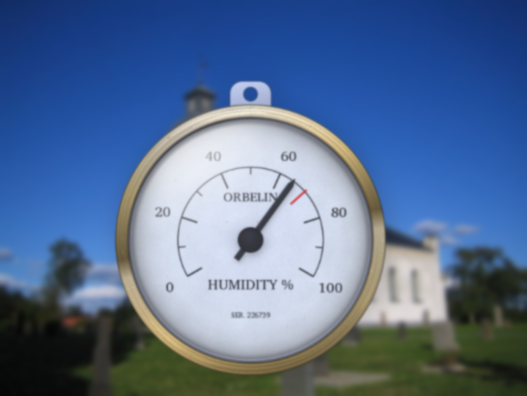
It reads 65 %
